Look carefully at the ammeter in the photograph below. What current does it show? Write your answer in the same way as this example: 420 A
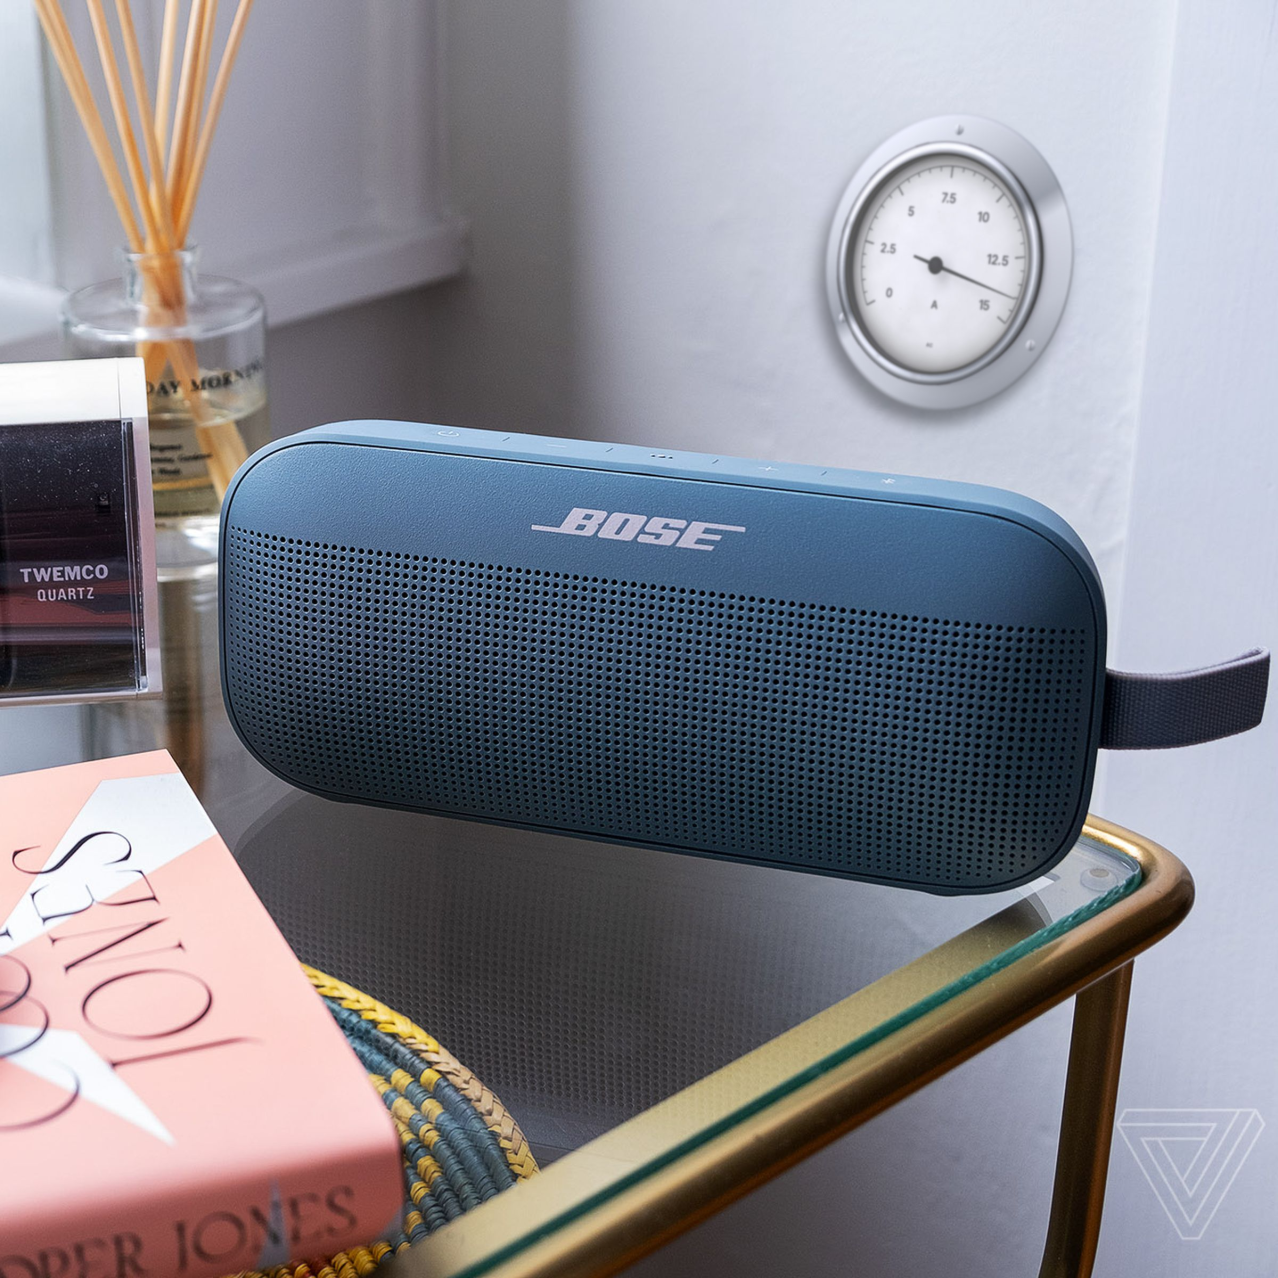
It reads 14 A
